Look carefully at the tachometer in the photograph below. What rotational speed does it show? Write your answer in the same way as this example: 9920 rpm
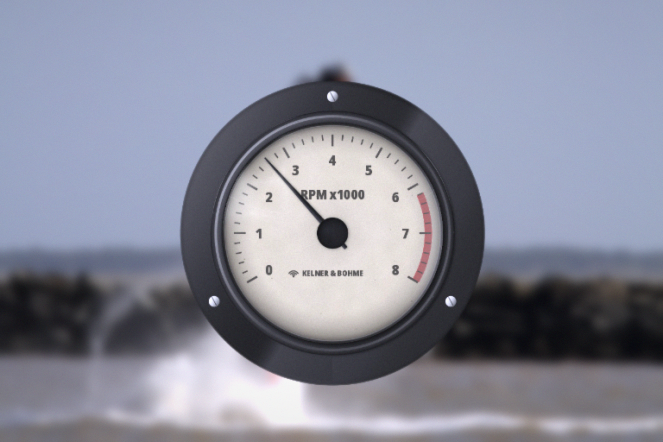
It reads 2600 rpm
